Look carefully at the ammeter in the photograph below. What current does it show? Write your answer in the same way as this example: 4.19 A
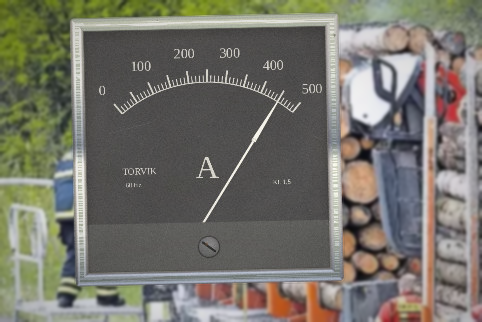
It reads 450 A
